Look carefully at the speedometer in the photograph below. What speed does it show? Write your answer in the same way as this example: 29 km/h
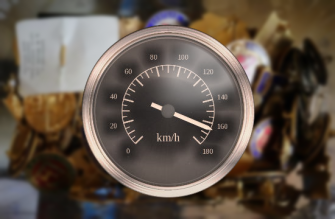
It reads 165 km/h
